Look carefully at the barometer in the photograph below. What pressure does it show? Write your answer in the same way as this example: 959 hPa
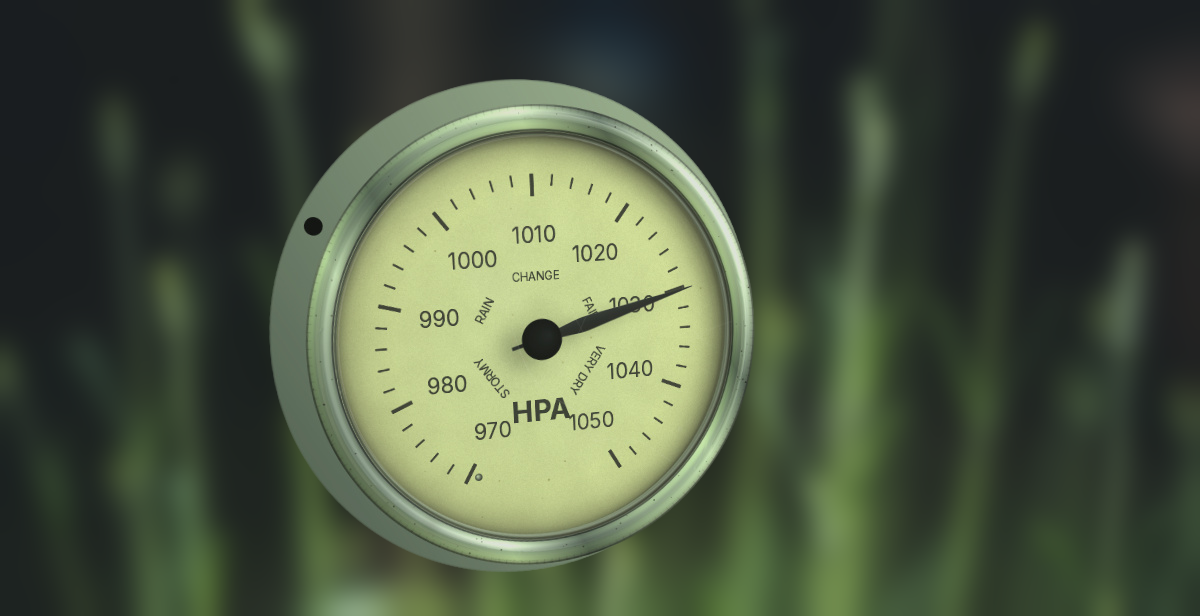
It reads 1030 hPa
